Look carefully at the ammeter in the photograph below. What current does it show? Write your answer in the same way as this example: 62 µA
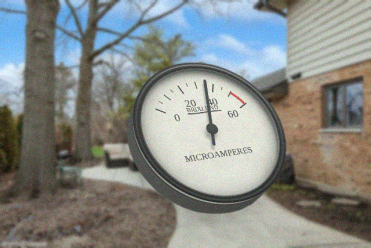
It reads 35 µA
